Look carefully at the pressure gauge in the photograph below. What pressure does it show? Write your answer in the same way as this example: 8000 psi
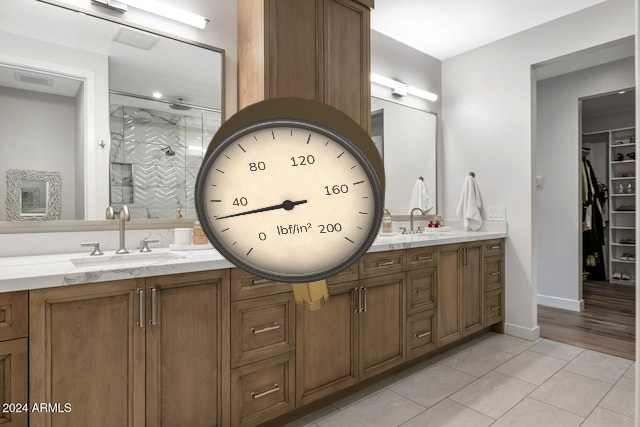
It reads 30 psi
